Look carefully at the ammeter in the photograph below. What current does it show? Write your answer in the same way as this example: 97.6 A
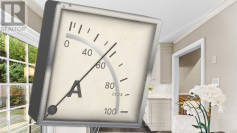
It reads 55 A
